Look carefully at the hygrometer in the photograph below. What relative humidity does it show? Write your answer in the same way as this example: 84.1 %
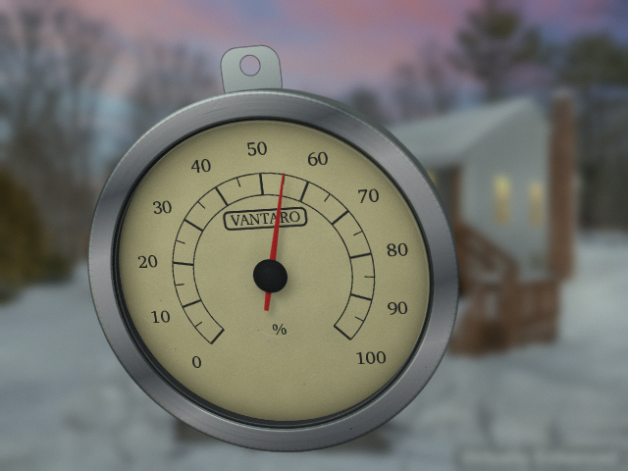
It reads 55 %
